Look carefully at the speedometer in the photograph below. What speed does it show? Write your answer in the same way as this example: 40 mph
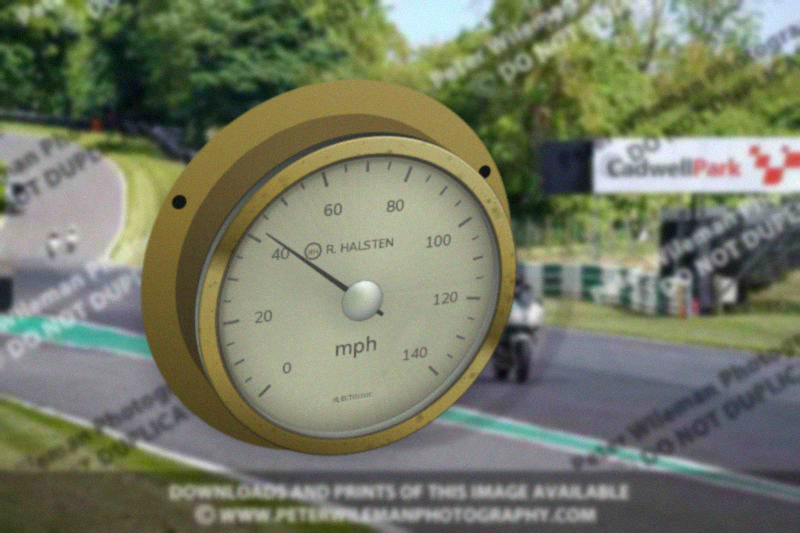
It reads 42.5 mph
